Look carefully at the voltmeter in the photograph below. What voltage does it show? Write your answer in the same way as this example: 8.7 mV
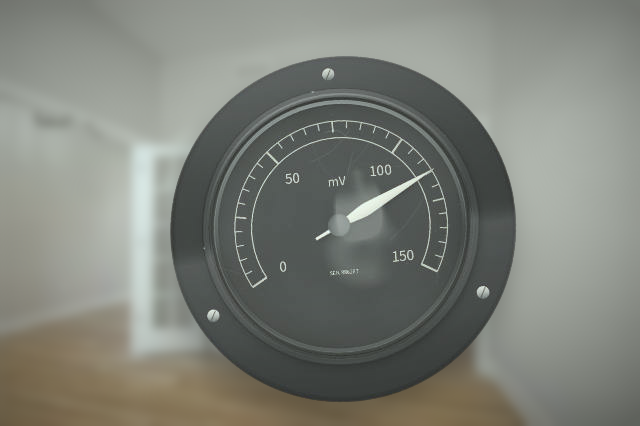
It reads 115 mV
